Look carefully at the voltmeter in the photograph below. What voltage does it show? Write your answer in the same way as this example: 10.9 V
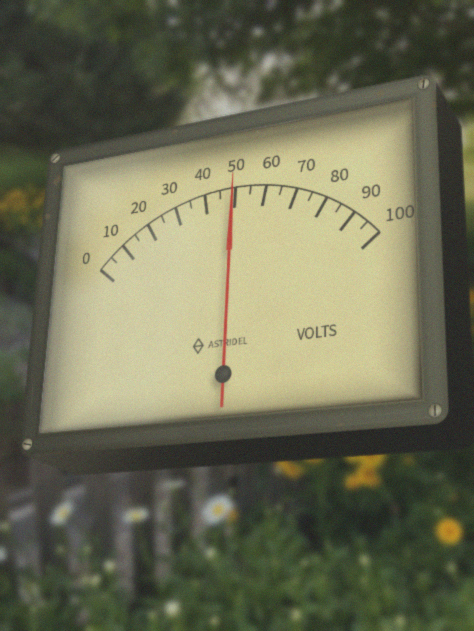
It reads 50 V
